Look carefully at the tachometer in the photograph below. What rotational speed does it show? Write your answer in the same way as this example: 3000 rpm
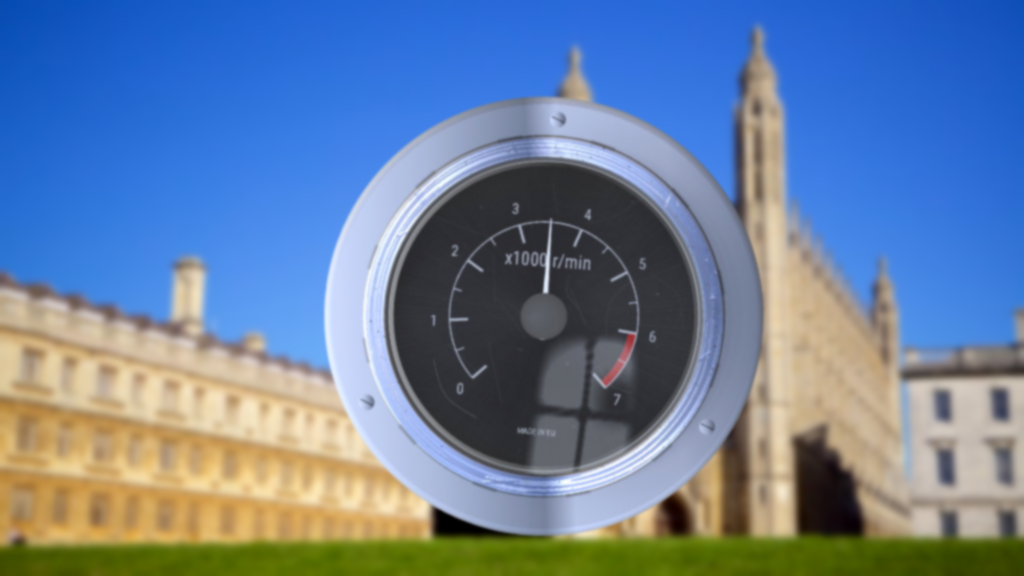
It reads 3500 rpm
